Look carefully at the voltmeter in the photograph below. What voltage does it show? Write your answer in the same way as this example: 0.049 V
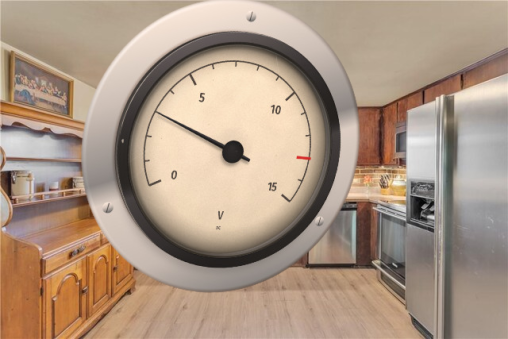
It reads 3 V
